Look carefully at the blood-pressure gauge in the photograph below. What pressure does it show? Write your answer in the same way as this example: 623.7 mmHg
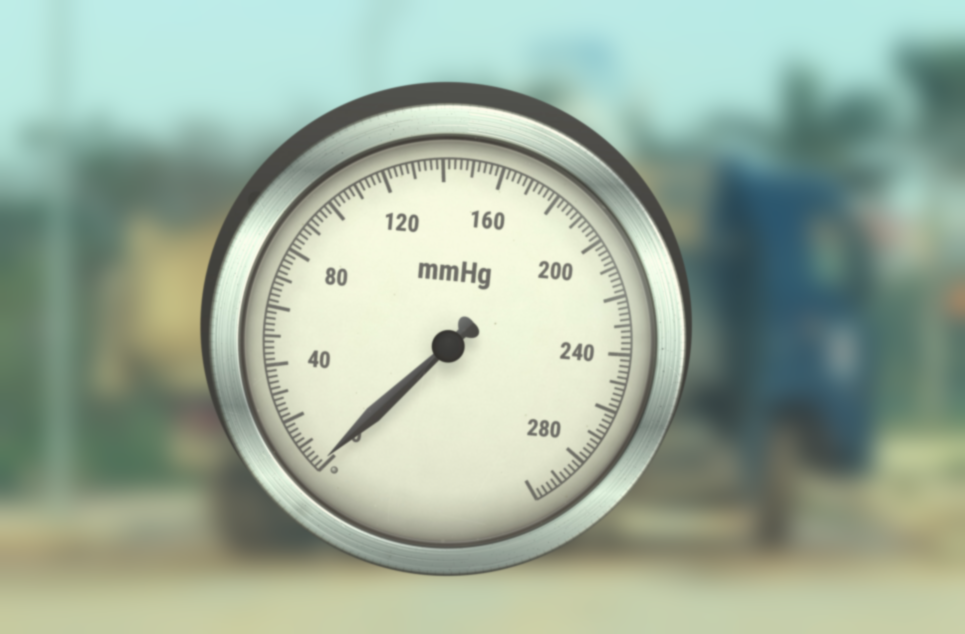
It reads 2 mmHg
